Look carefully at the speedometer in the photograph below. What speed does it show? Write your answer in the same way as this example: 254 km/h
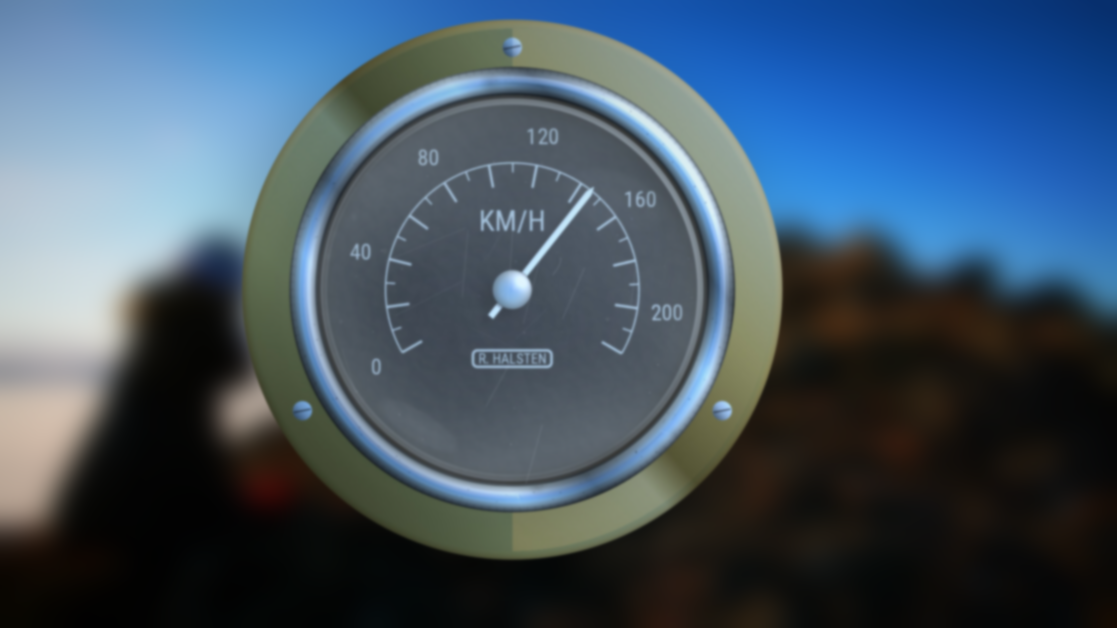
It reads 145 km/h
